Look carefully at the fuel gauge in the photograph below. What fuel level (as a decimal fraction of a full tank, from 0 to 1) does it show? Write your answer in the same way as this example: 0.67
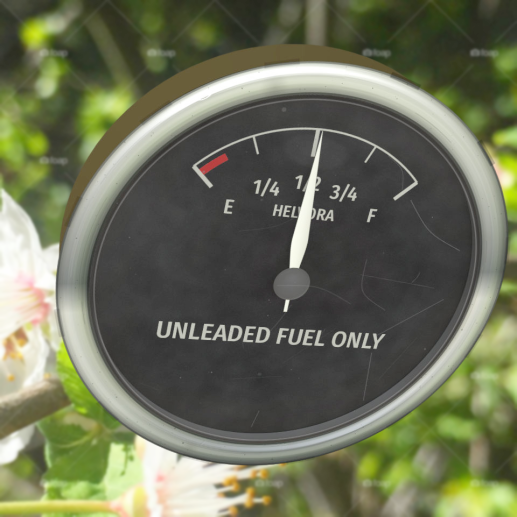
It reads 0.5
